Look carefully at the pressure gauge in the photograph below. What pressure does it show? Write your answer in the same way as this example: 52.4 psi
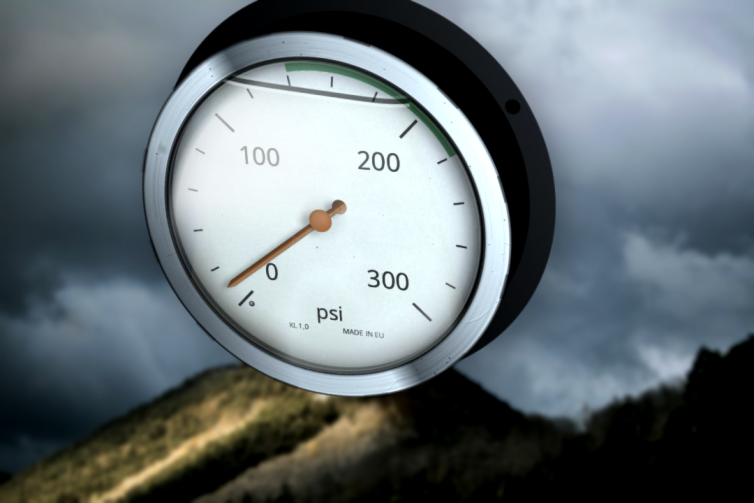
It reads 10 psi
